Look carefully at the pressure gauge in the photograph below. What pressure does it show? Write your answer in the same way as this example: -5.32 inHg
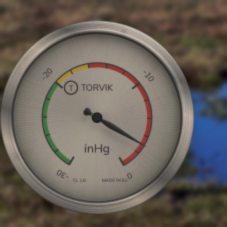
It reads -3 inHg
